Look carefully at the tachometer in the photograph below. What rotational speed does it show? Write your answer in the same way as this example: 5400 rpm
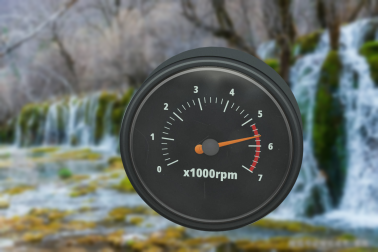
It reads 5600 rpm
